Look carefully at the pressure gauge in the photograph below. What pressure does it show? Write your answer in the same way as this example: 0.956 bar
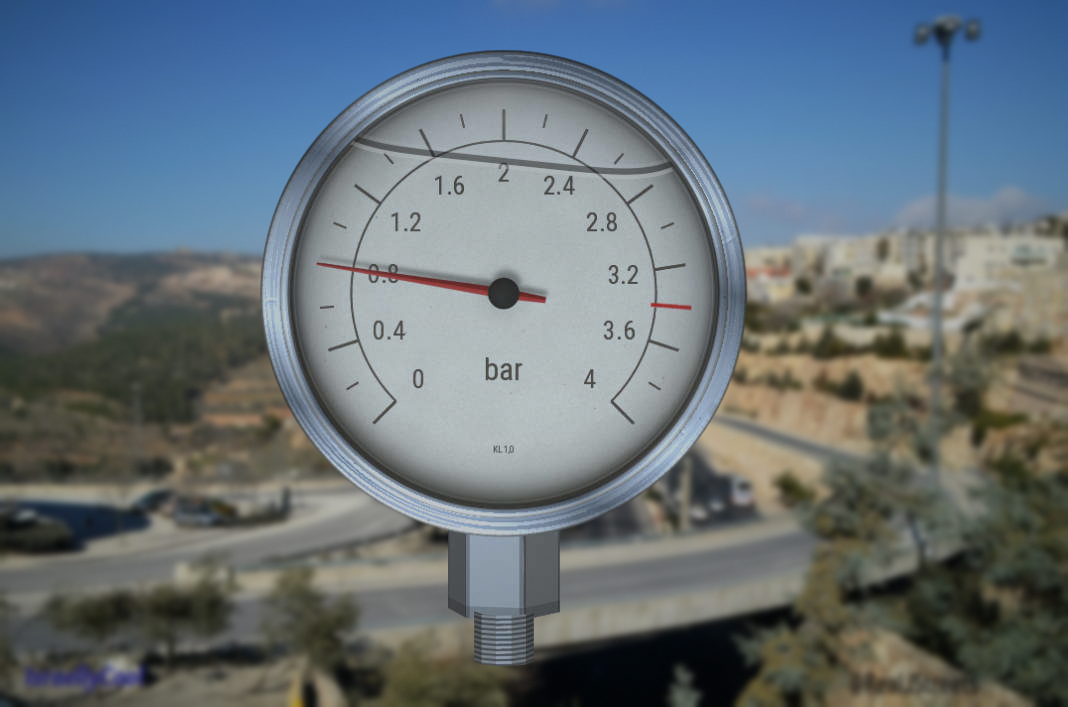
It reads 0.8 bar
